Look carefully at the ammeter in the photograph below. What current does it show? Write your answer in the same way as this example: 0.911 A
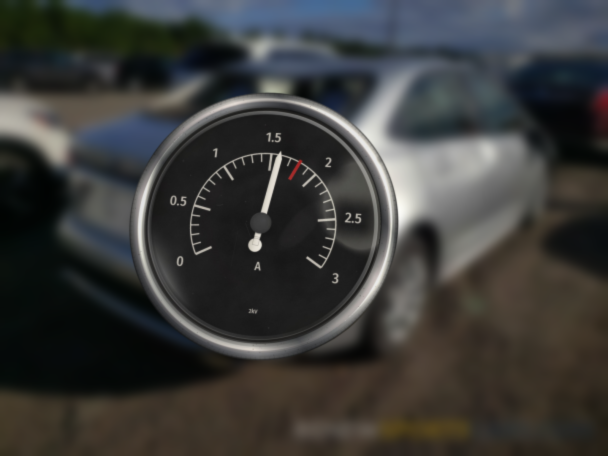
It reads 1.6 A
